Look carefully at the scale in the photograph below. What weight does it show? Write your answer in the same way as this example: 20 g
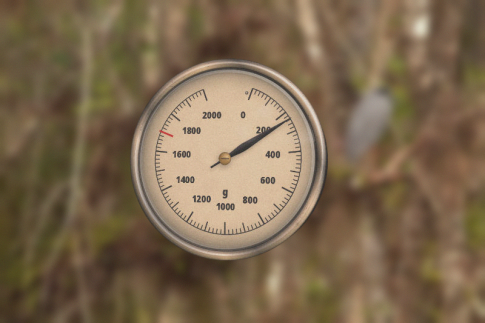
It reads 240 g
